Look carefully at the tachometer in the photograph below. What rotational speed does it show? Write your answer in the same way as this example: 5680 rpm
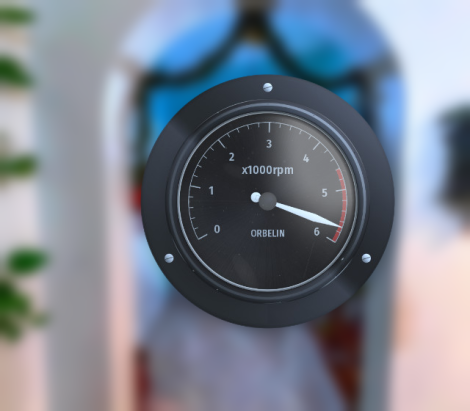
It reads 5700 rpm
